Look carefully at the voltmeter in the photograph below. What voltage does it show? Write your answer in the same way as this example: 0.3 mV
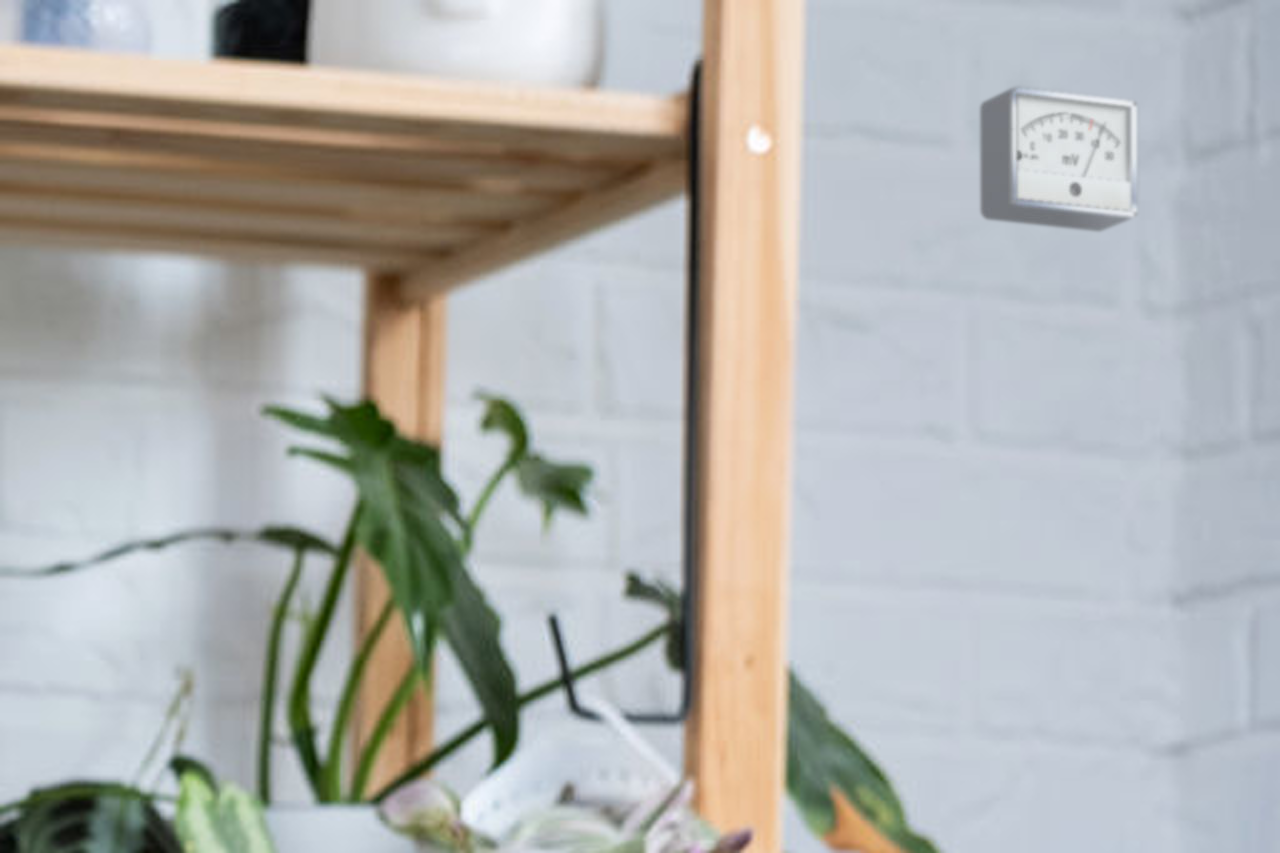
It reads 40 mV
